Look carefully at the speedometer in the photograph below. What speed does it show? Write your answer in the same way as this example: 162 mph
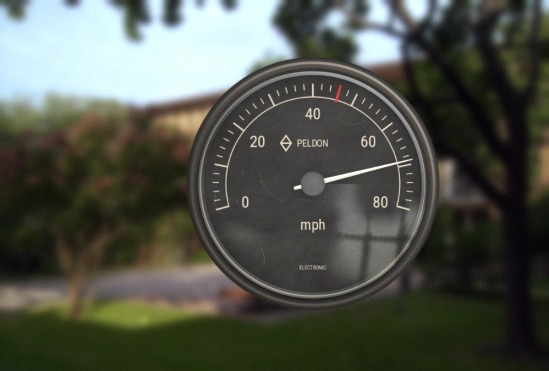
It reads 69 mph
